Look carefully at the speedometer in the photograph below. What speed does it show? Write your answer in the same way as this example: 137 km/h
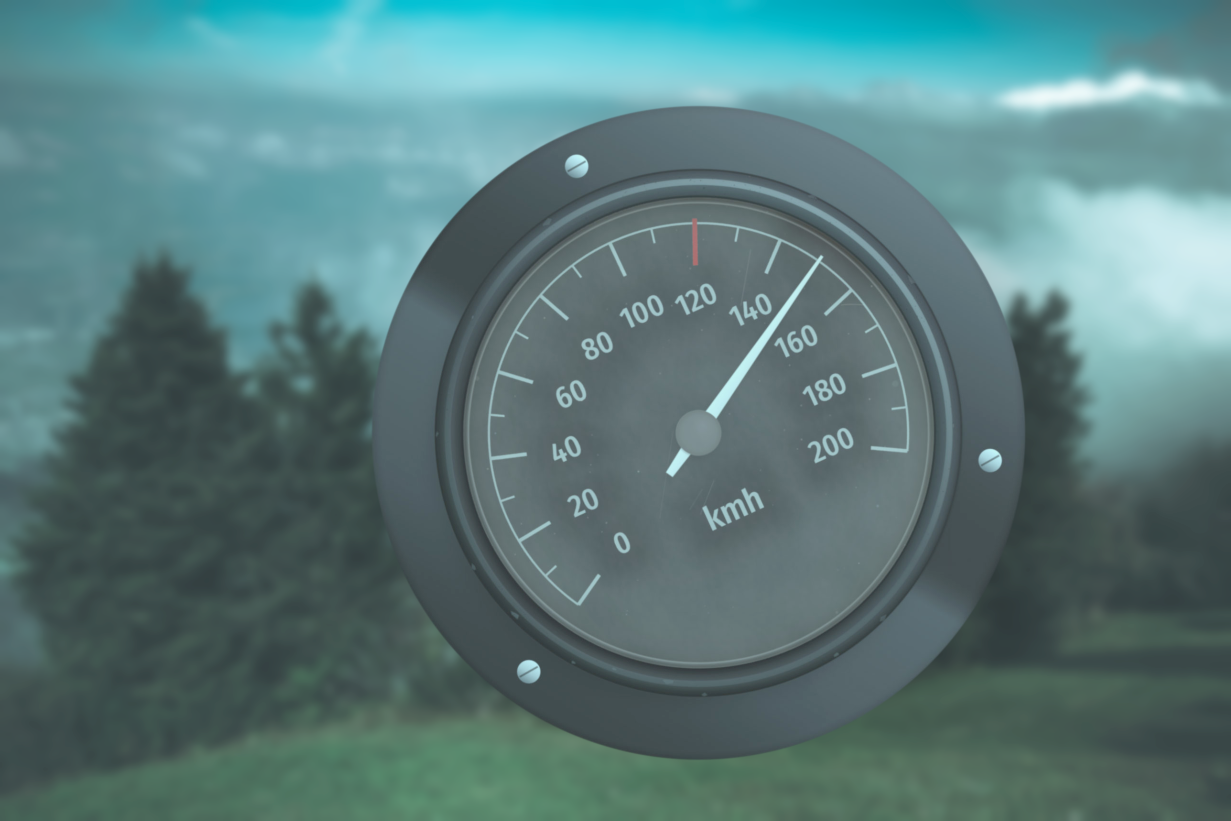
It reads 150 km/h
